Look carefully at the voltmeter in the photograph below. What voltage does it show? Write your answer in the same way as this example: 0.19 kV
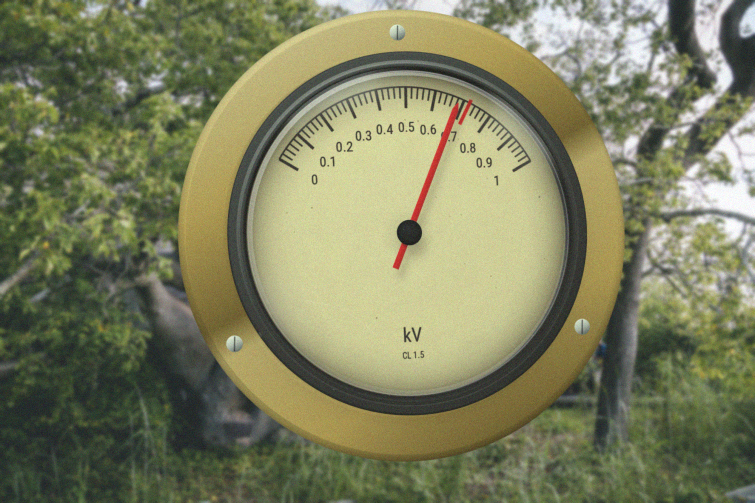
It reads 0.68 kV
